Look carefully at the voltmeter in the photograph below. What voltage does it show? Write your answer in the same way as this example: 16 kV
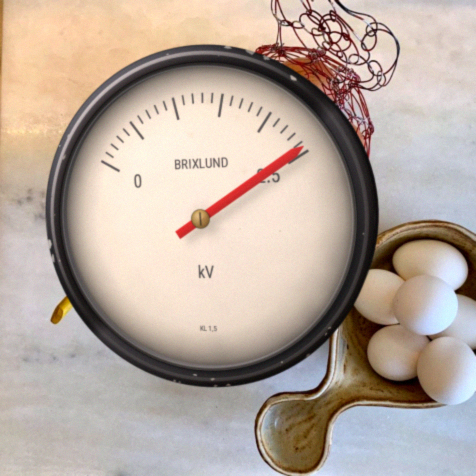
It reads 2.45 kV
